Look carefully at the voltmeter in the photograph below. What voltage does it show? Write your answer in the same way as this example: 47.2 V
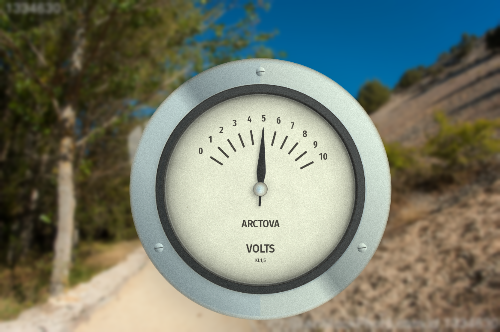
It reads 5 V
